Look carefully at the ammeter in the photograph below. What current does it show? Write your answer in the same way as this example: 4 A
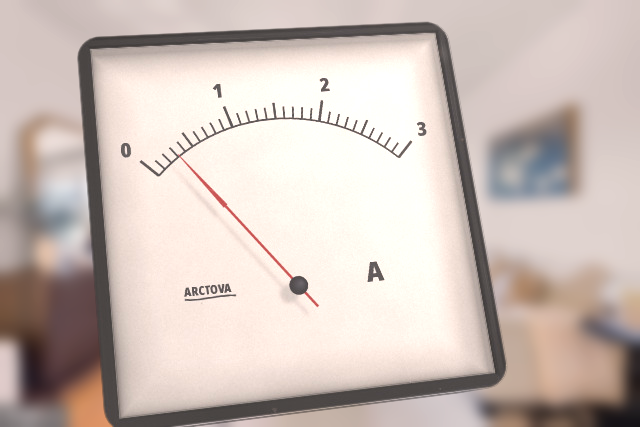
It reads 0.3 A
